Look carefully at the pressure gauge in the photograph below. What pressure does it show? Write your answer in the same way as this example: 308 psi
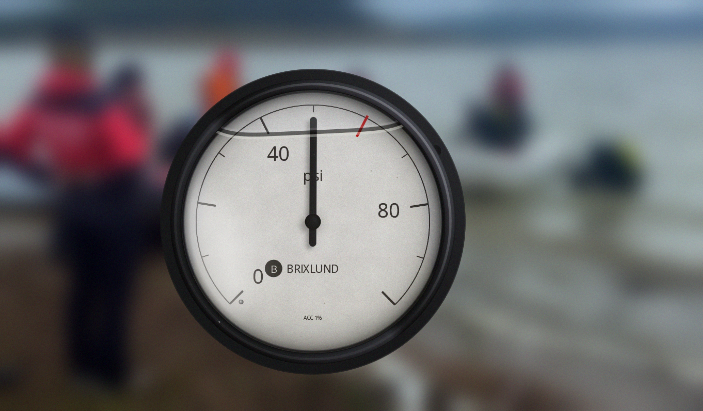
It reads 50 psi
